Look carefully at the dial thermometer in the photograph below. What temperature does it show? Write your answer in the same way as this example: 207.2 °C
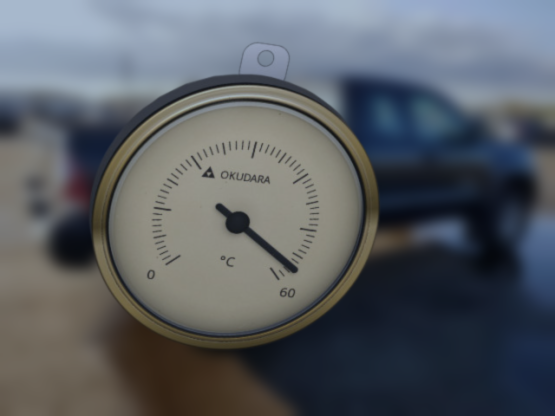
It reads 57 °C
